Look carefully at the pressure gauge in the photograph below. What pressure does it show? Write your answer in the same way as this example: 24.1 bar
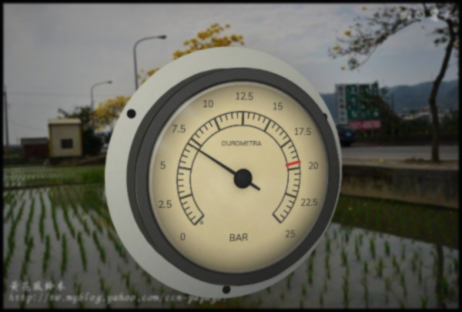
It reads 7 bar
